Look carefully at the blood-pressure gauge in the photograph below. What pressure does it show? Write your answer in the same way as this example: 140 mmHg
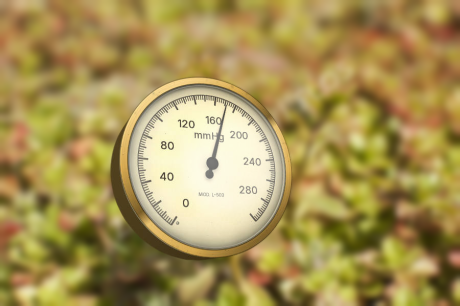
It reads 170 mmHg
